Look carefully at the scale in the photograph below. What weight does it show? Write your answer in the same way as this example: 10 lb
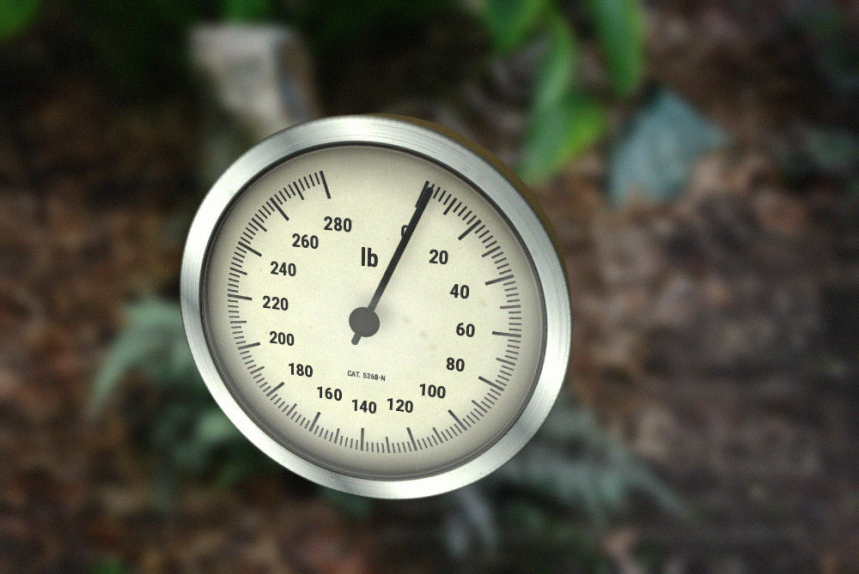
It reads 2 lb
